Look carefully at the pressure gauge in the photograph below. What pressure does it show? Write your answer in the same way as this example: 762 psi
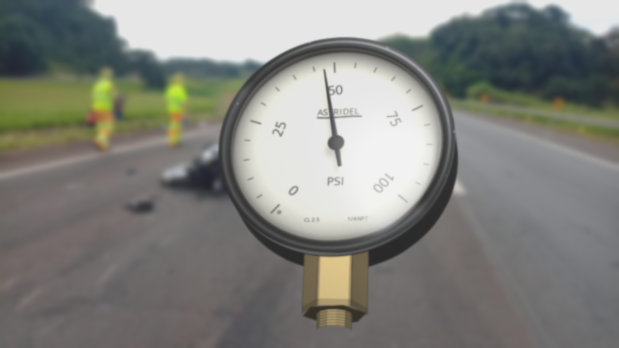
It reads 47.5 psi
